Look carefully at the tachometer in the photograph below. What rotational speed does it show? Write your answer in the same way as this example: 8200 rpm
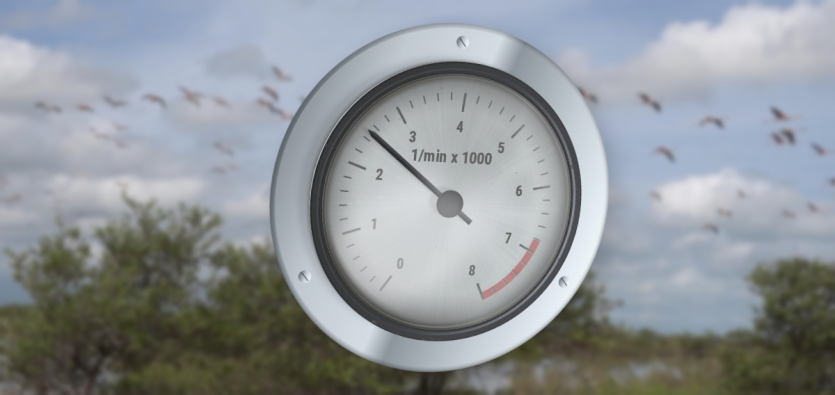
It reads 2500 rpm
